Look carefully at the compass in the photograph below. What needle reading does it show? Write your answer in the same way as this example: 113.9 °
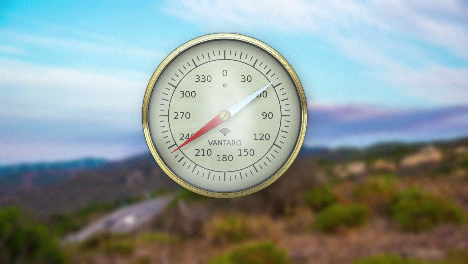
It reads 235 °
